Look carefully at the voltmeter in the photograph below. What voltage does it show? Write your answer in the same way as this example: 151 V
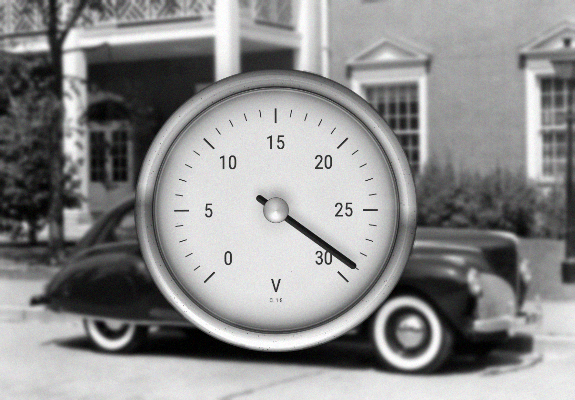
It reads 29 V
